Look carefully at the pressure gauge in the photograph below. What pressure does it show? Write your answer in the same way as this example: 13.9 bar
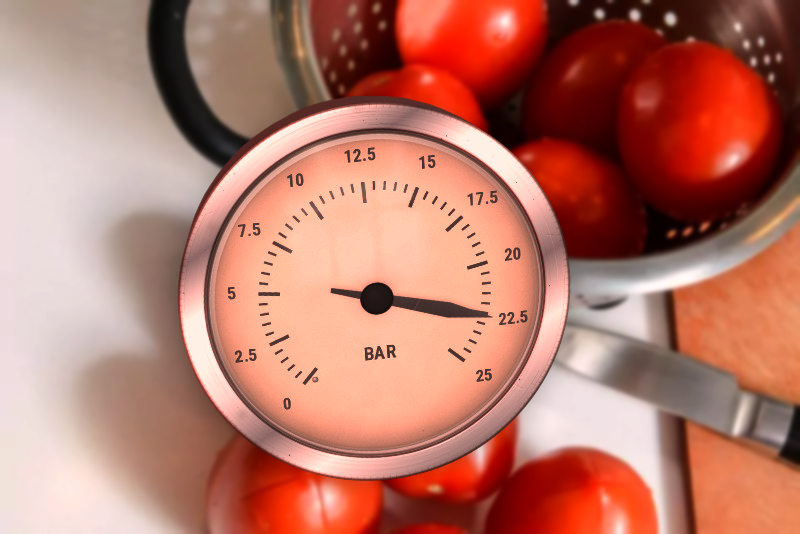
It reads 22.5 bar
